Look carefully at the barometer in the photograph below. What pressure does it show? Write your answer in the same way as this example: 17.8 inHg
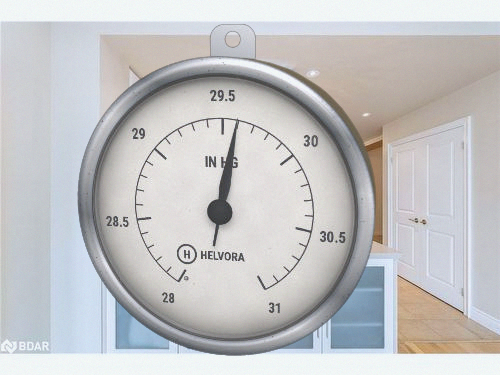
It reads 29.6 inHg
